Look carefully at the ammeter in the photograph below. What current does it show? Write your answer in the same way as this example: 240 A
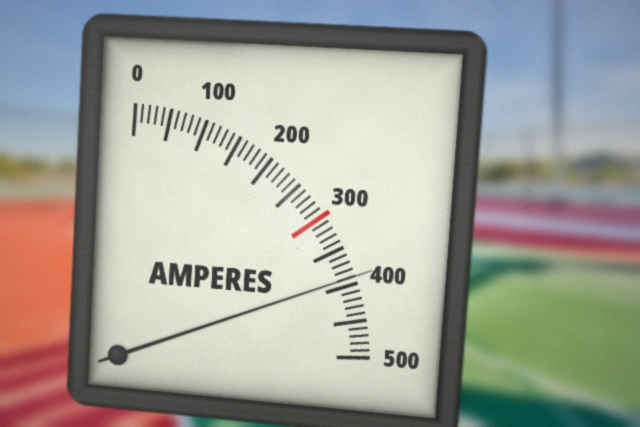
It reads 390 A
